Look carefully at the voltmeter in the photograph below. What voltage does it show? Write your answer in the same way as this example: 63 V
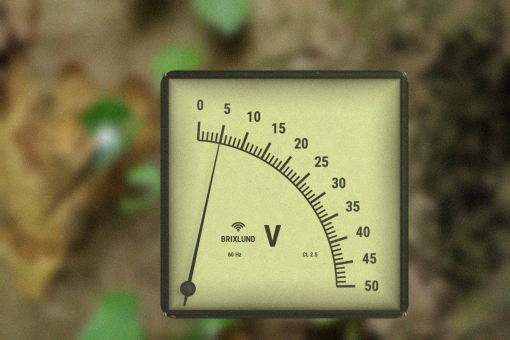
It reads 5 V
